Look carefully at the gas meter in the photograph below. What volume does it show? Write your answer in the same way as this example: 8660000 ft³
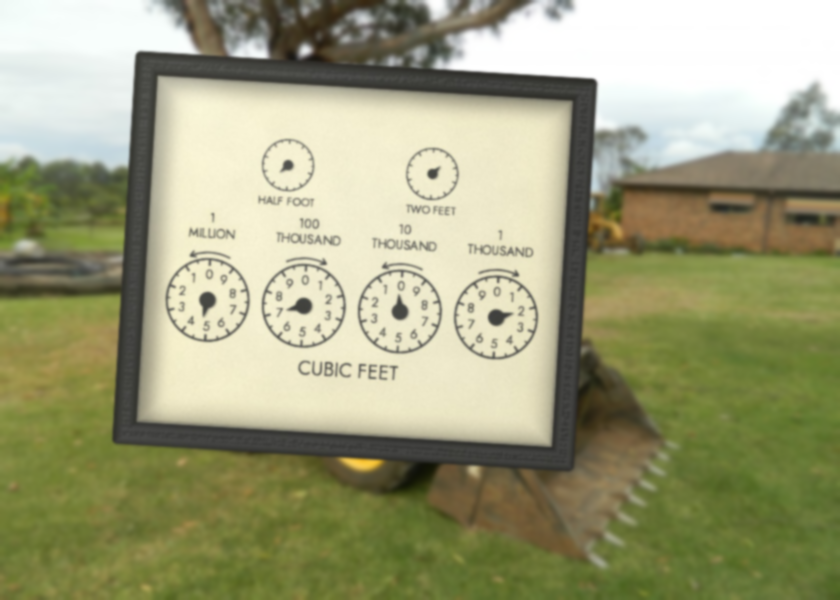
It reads 470200 ft³
